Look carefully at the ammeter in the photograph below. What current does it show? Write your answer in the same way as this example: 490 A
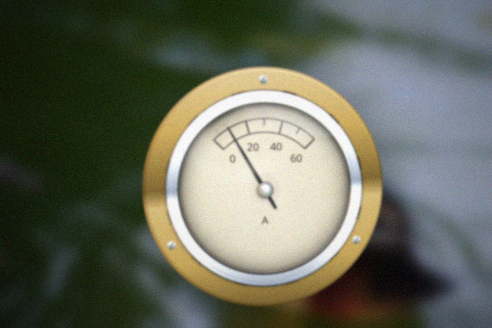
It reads 10 A
